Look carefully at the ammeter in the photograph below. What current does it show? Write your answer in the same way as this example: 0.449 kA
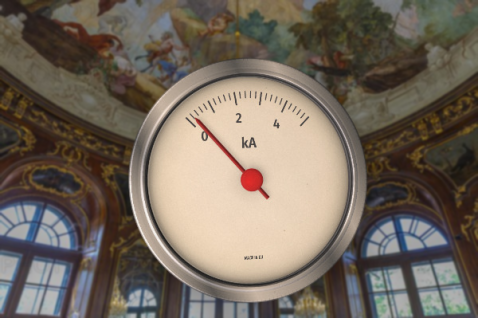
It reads 0.2 kA
